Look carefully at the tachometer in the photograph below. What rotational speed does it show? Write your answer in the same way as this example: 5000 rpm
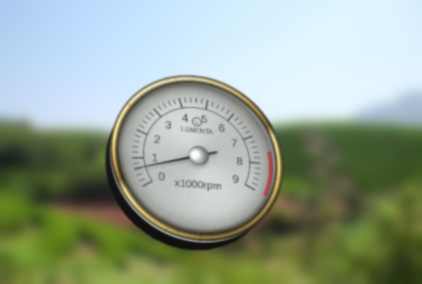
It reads 600 rpm
